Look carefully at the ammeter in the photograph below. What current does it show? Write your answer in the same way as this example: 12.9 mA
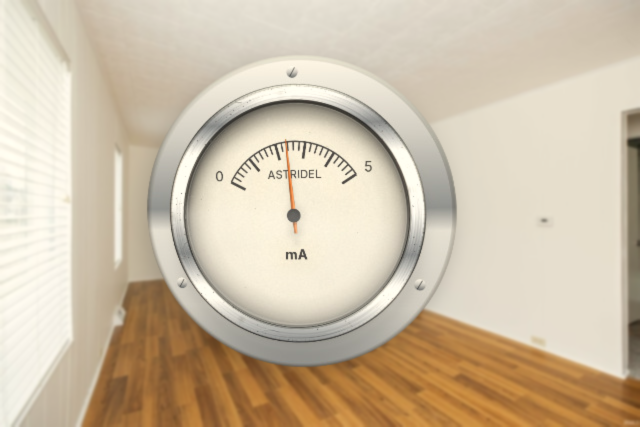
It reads 2.4 mA
